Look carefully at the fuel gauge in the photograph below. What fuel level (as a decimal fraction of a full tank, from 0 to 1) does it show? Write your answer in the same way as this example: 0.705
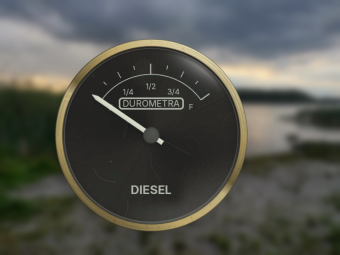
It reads 0
